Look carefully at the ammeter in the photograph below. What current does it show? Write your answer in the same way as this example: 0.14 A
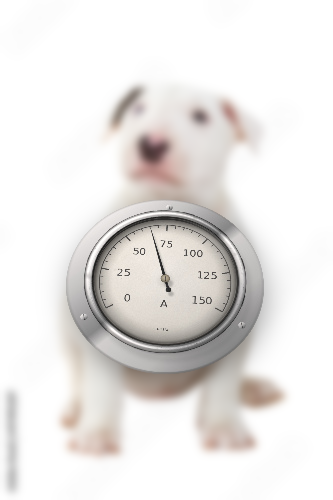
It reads 65 A
